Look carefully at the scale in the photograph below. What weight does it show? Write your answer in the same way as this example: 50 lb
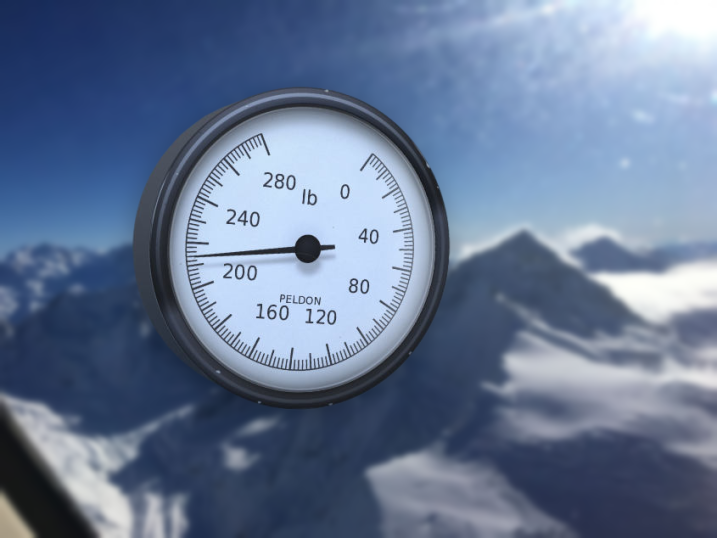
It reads 214 lb
